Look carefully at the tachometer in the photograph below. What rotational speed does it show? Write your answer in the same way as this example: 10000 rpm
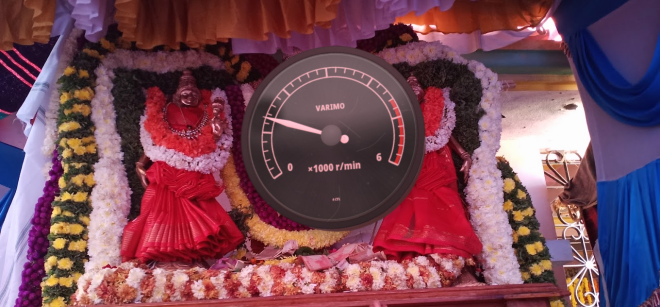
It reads 1300 rpm
